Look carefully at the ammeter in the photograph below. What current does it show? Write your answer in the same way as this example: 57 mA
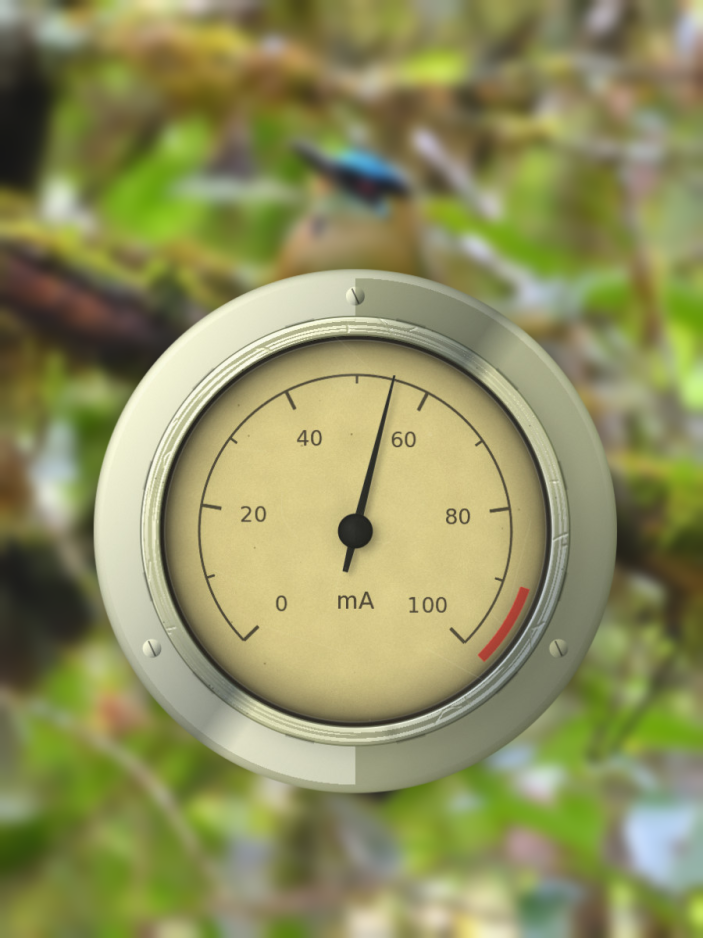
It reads 55 mA
